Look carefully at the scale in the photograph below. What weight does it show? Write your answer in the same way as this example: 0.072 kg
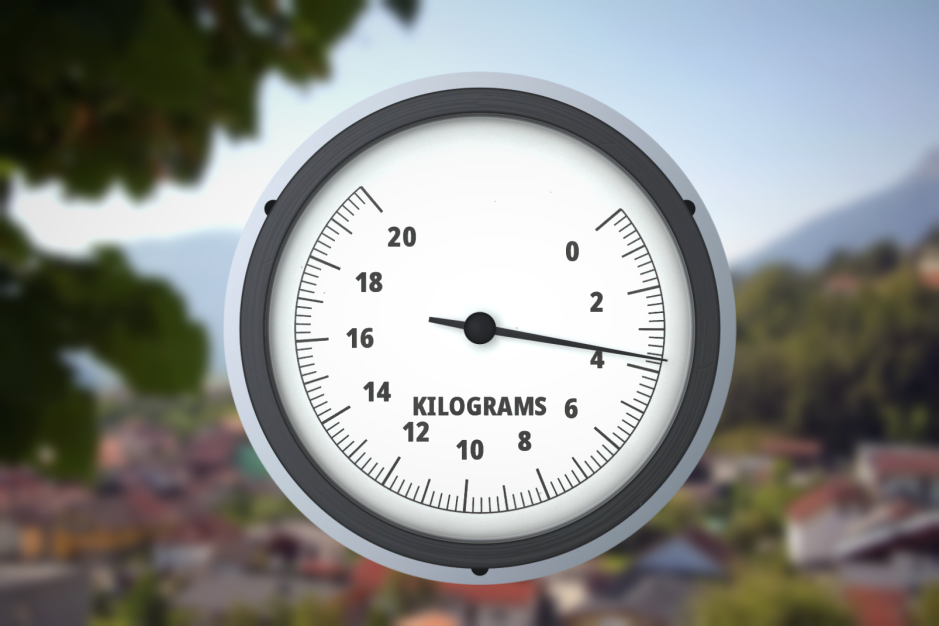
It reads 3.7 kg
